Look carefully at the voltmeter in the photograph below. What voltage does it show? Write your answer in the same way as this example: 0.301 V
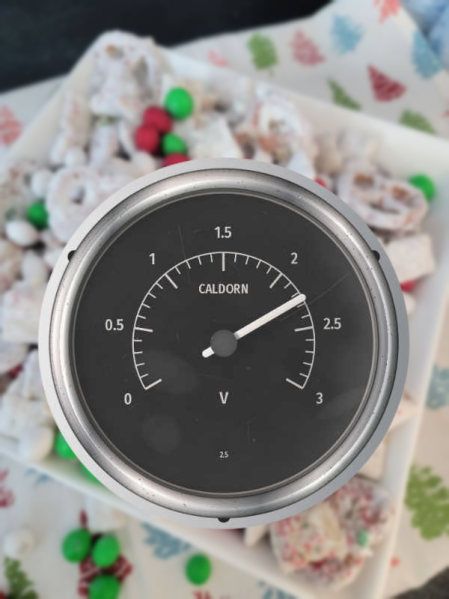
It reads 2.25 V
